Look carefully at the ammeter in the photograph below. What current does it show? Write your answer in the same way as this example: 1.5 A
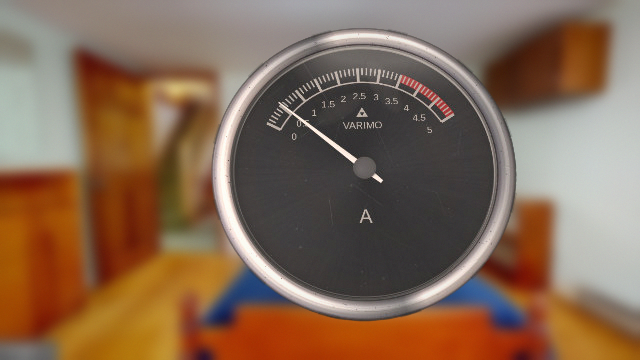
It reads 0.5 A
